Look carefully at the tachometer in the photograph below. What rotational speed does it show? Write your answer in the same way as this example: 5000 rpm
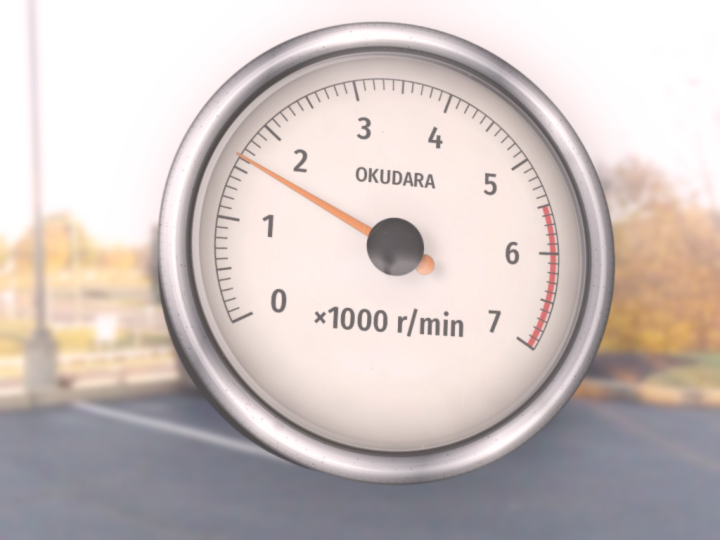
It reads 1600 rpm
